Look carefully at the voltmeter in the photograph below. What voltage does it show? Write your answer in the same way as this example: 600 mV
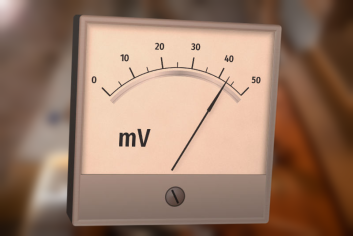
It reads 42.5 mV
